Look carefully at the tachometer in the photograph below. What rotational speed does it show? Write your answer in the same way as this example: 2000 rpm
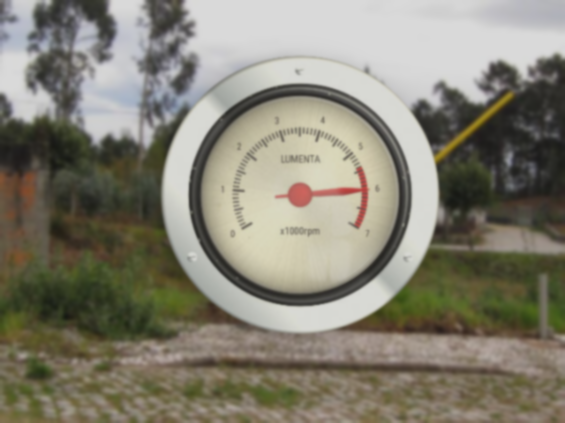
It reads 6000 rpm
